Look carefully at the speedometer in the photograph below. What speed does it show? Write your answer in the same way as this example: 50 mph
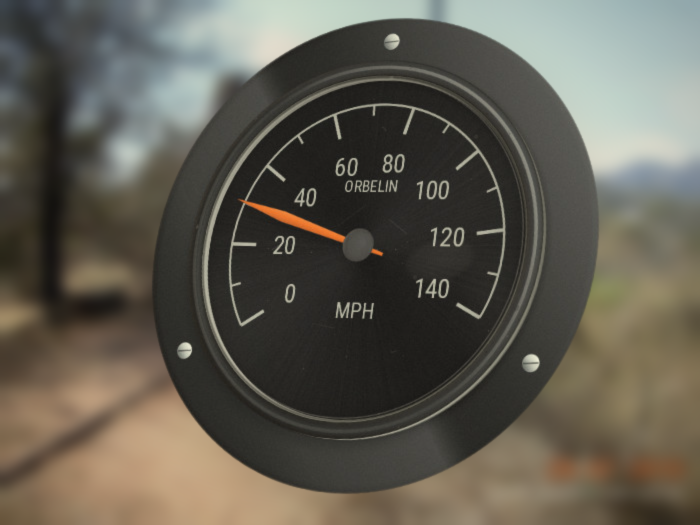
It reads 30 mph
